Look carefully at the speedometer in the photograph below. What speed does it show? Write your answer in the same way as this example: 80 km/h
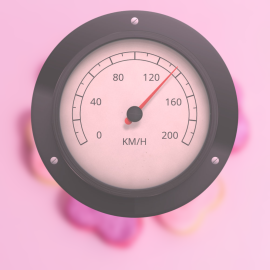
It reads 135 km/h
